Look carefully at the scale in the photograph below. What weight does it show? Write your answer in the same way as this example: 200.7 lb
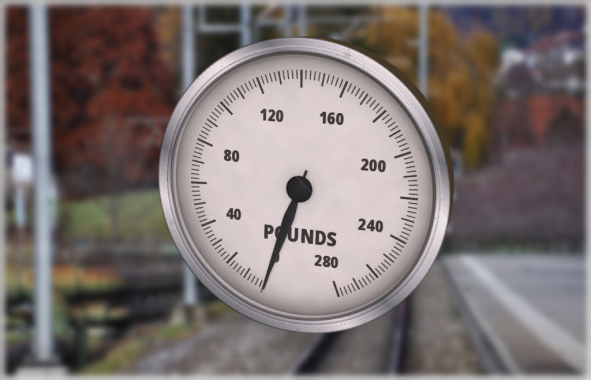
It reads 0 lb
